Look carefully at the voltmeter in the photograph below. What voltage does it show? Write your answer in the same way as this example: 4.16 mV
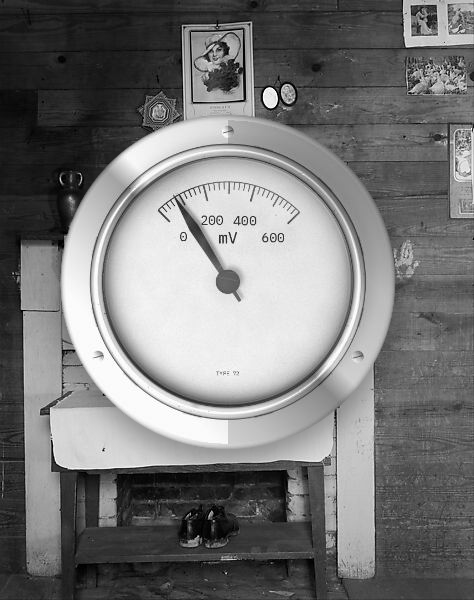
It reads 80 mV
